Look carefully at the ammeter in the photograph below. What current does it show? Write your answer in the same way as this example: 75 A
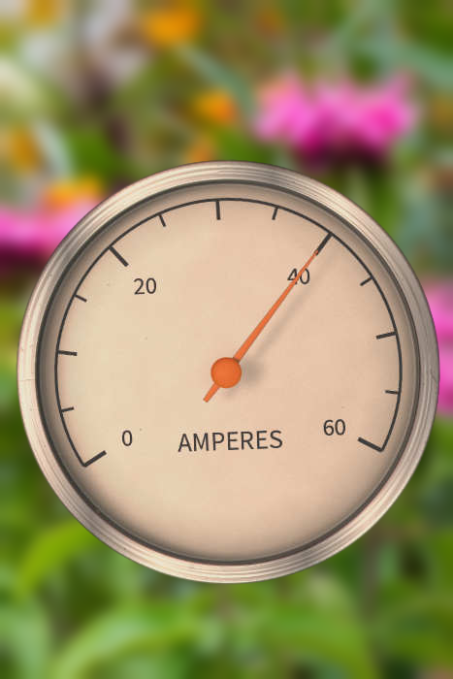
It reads 40 A
